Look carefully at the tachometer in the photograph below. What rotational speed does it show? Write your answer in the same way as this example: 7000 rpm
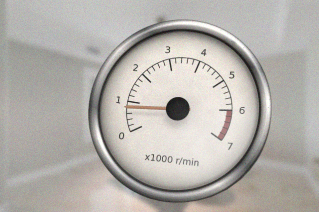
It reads 800 rpm
